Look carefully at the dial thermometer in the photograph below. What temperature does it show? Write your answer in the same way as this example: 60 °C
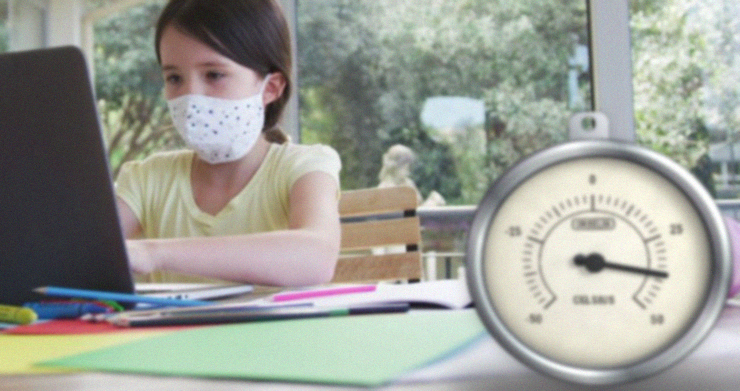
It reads 37.5 °C
